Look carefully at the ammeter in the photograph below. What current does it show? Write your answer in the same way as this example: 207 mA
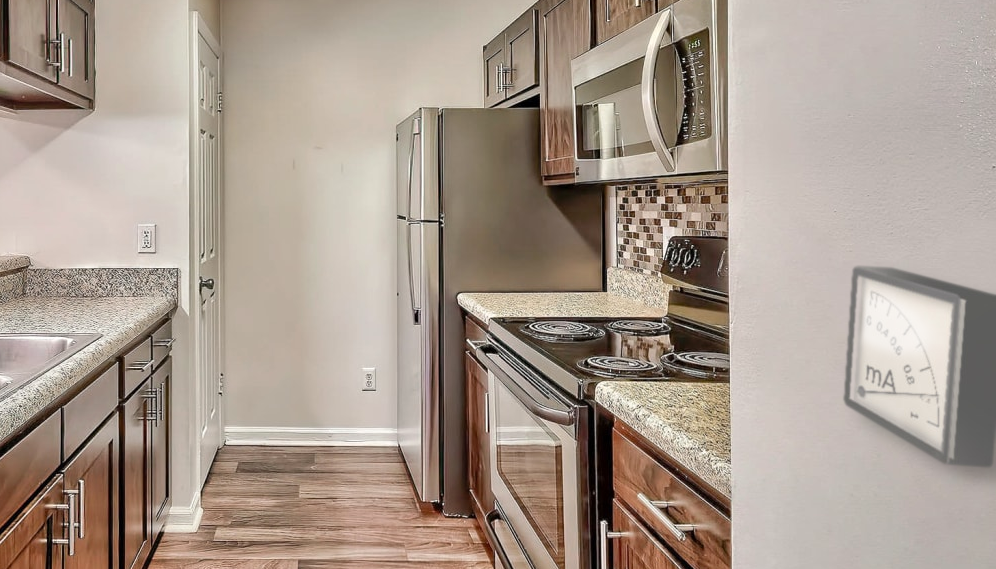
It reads 0.9 mA
